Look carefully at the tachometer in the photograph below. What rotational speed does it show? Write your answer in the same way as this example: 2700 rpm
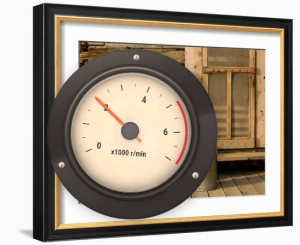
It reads 2000 rpm
